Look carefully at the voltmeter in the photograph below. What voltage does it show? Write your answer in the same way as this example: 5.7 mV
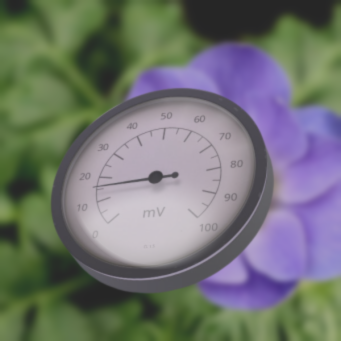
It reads 15 mV
